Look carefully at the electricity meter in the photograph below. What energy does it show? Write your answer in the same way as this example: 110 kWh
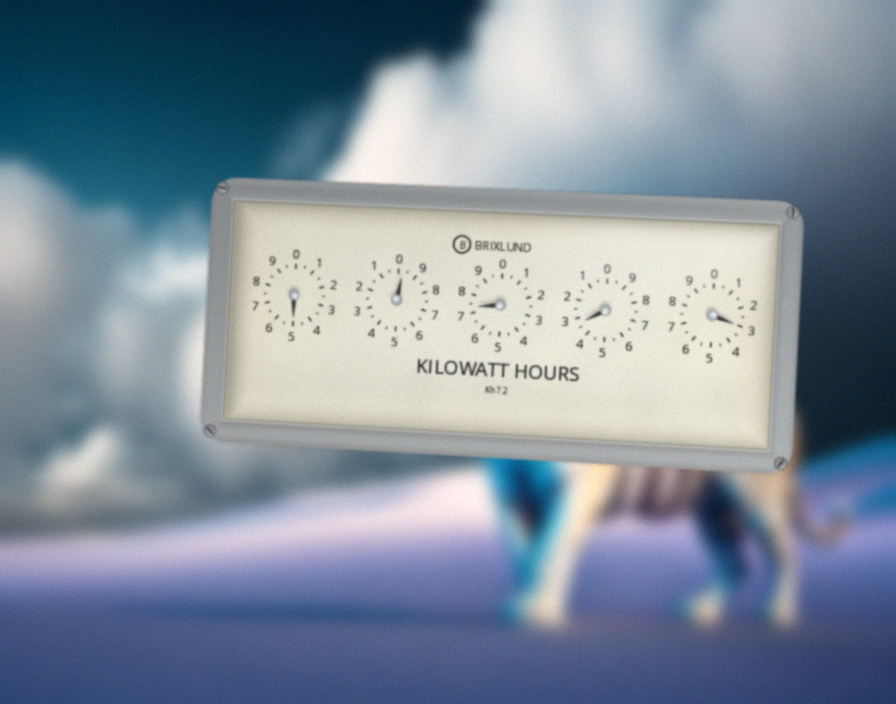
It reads 49733 kWh
